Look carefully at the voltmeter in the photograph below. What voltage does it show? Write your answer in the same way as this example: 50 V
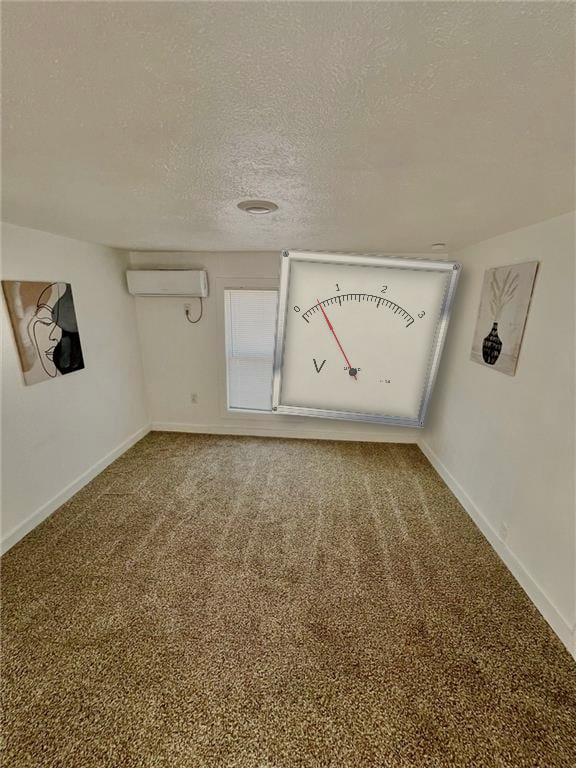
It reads 0.5 V
